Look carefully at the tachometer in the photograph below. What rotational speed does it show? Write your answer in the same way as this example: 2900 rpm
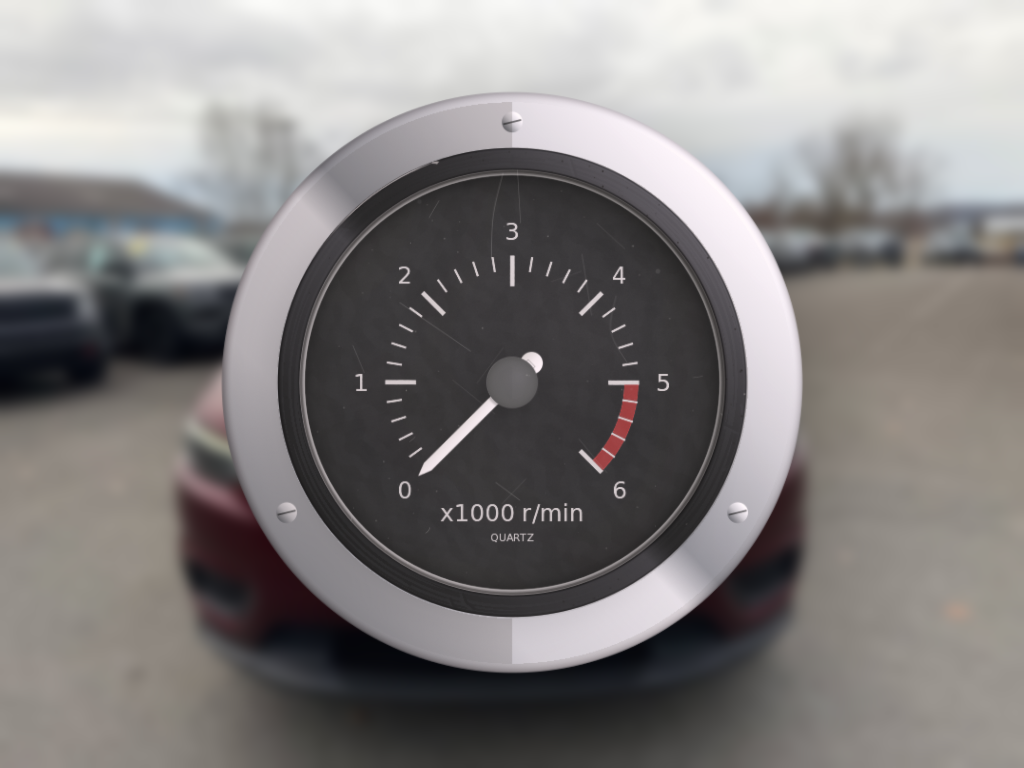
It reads 0 rpm
